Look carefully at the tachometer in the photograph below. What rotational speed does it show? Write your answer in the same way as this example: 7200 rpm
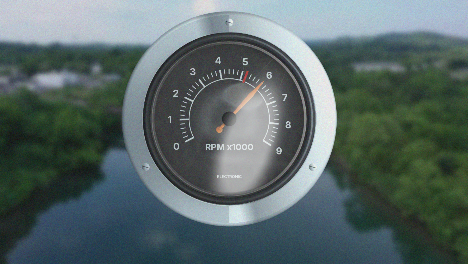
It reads 6000 rpm
